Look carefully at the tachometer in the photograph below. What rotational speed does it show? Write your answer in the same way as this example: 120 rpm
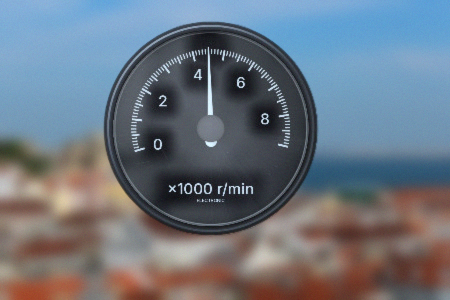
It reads 4500 rpm
